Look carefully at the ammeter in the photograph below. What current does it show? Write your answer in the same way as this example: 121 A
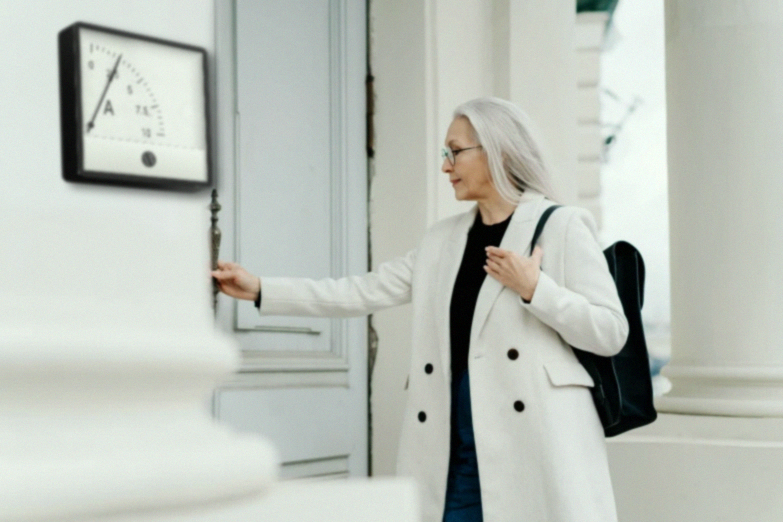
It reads 2.5 A
